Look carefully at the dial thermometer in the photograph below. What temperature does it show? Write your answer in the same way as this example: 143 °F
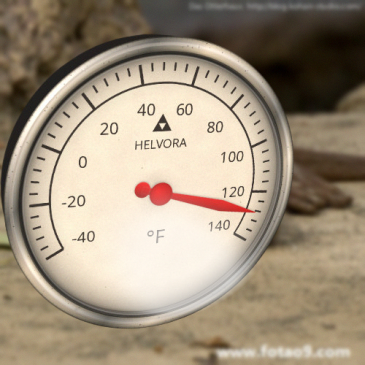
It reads 128 °F
